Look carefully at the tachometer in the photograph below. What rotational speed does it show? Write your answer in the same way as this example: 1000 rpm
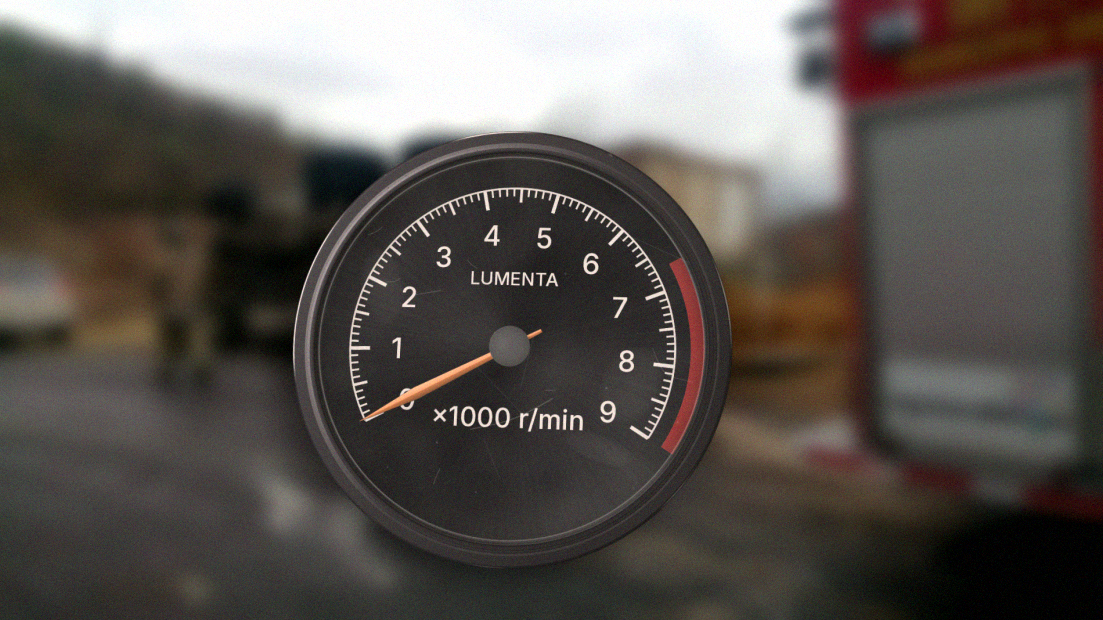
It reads 0 rpm
